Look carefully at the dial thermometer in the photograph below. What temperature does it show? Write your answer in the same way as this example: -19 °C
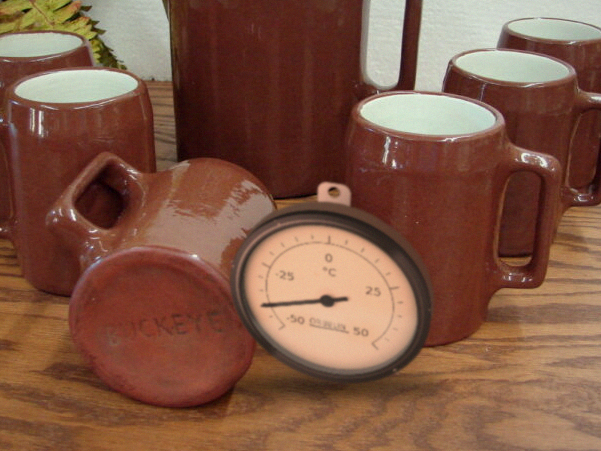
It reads -40 °C
